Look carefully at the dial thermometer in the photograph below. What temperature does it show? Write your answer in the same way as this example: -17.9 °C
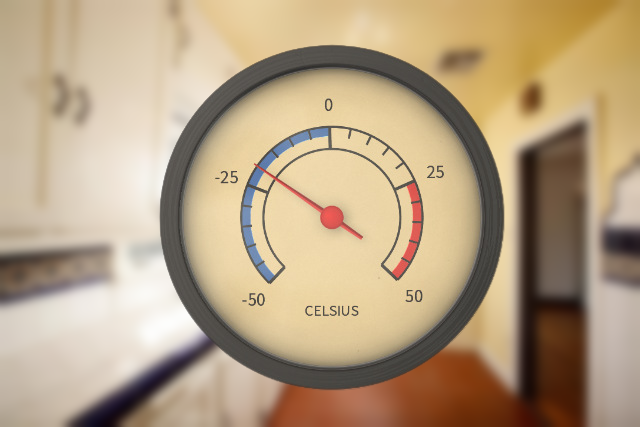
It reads -20 °C
